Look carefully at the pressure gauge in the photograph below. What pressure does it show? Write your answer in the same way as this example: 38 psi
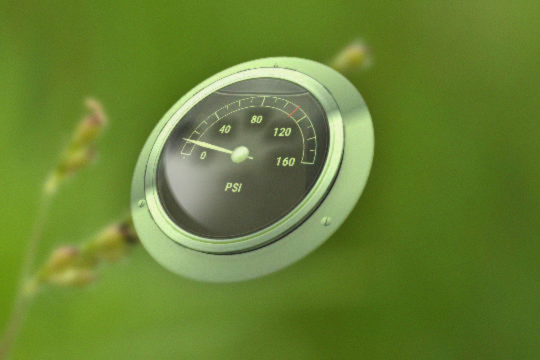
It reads 10 psi
